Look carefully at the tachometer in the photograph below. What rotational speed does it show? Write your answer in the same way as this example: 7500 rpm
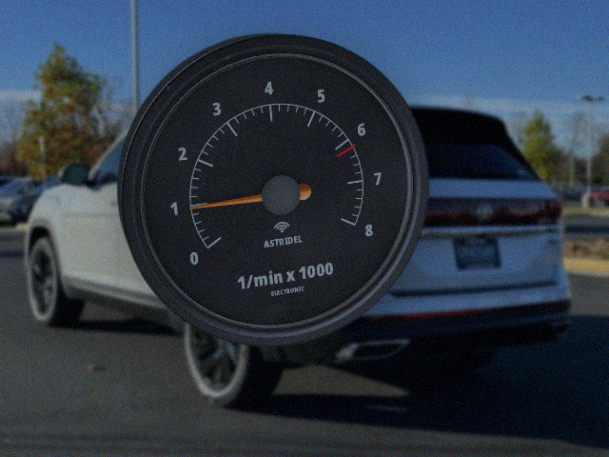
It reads 1000 rpm
